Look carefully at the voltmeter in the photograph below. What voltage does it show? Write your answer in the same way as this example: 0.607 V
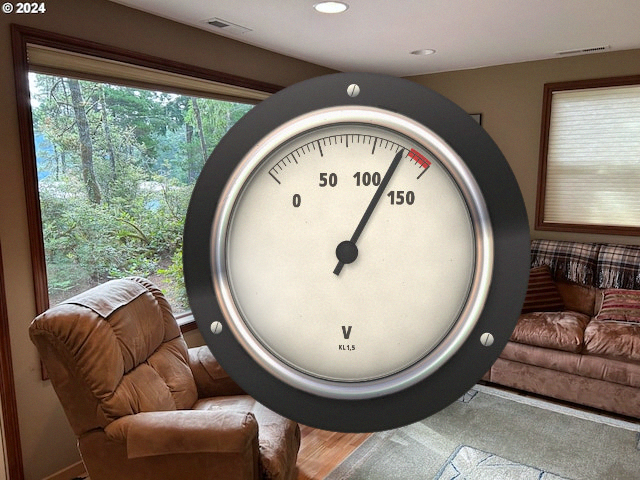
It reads 125 V
